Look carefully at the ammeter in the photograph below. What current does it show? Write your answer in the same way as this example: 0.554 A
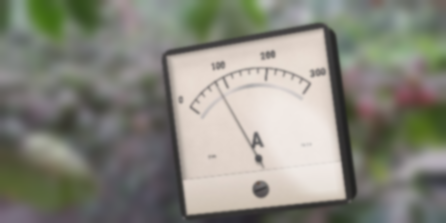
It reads 80 A
